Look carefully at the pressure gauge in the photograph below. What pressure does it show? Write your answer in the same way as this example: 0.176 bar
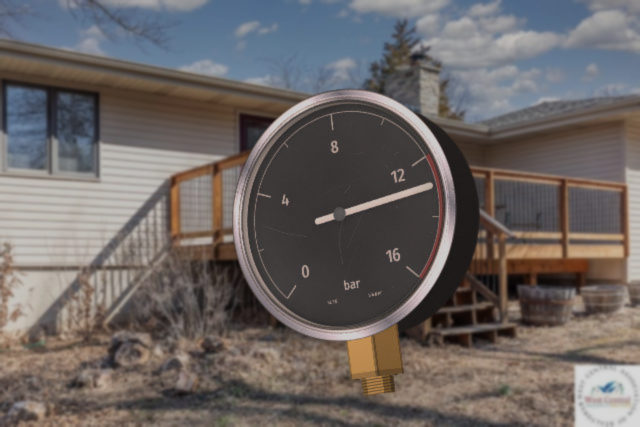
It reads 13 bar
